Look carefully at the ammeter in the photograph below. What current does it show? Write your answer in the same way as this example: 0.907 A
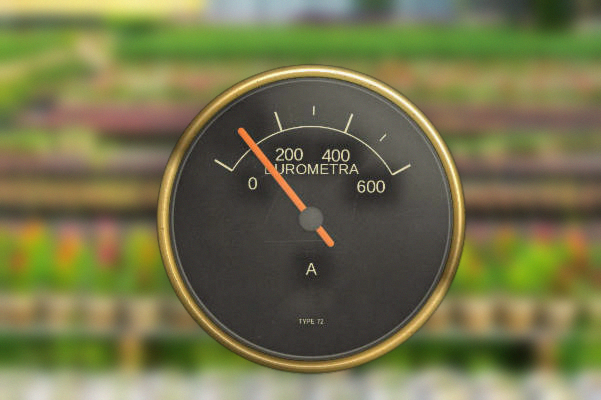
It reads 100 A
